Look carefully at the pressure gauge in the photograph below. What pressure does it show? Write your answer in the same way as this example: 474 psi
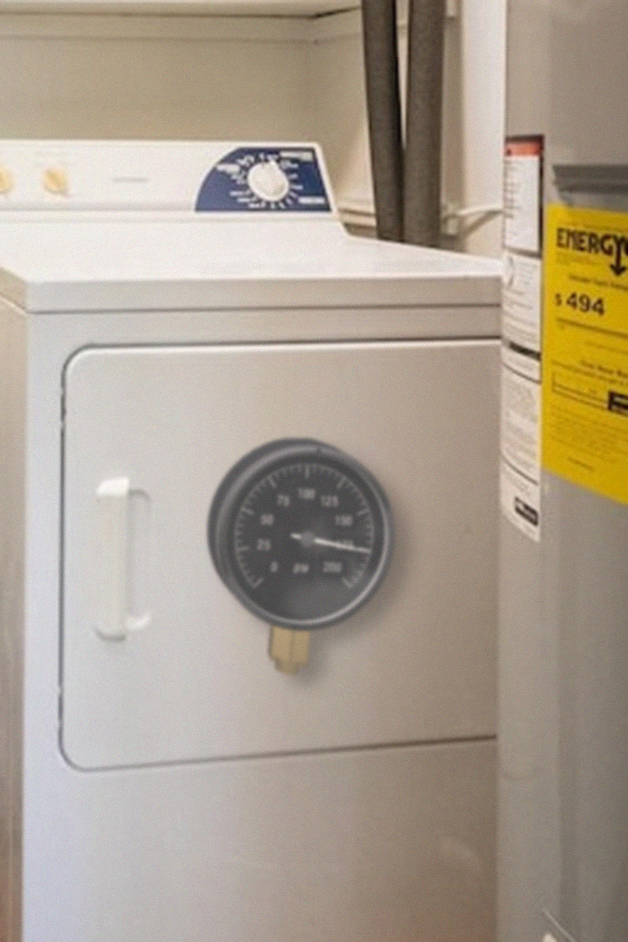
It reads 175 psi
